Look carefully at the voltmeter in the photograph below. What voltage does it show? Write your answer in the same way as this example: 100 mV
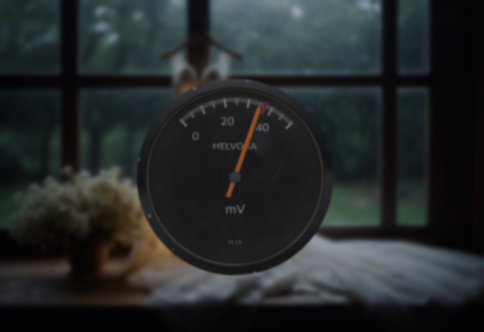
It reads 35 mV
